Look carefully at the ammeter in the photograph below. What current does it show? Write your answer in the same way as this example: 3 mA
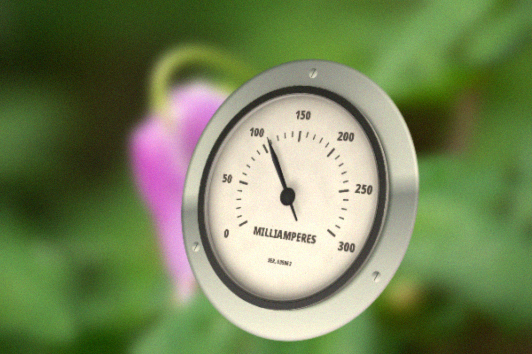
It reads 110 mA
